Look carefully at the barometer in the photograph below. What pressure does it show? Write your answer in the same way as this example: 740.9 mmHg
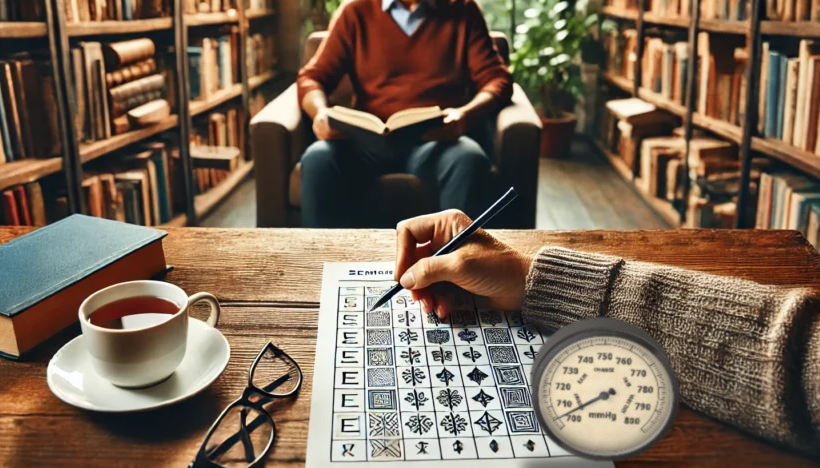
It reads 705 mmHg
